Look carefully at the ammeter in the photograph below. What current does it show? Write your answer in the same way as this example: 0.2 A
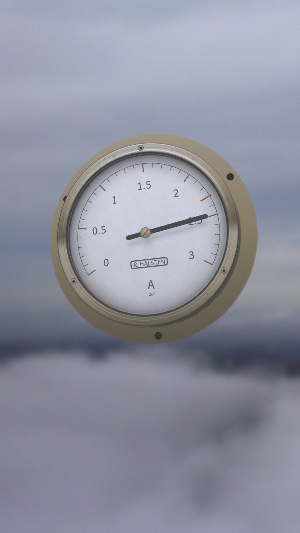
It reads 2.5 A
